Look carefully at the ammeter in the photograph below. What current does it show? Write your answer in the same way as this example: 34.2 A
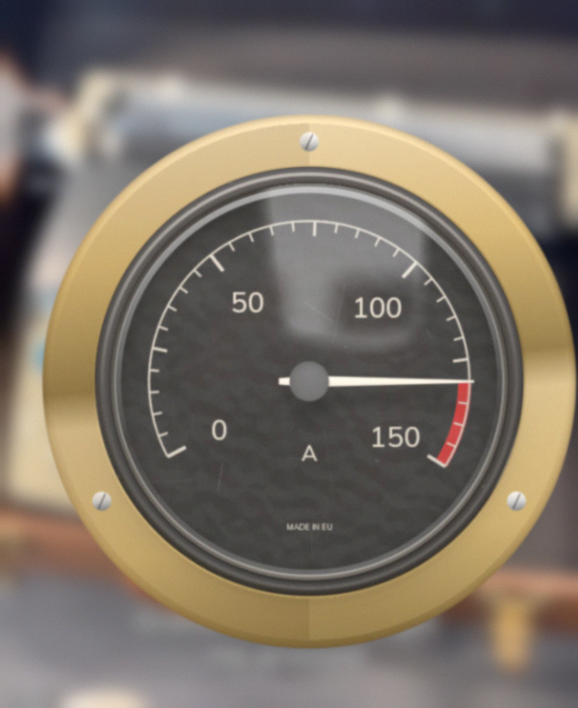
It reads 130 A
